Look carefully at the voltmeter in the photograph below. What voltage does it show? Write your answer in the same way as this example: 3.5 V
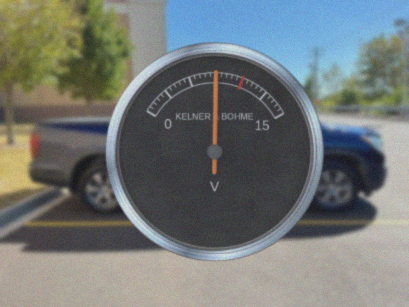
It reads 7.5 V
